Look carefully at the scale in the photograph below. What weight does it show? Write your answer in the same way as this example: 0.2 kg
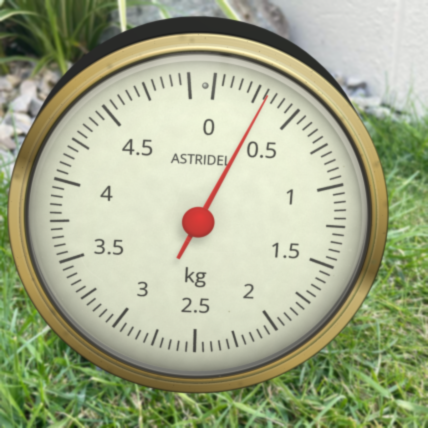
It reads 0.3 kg
